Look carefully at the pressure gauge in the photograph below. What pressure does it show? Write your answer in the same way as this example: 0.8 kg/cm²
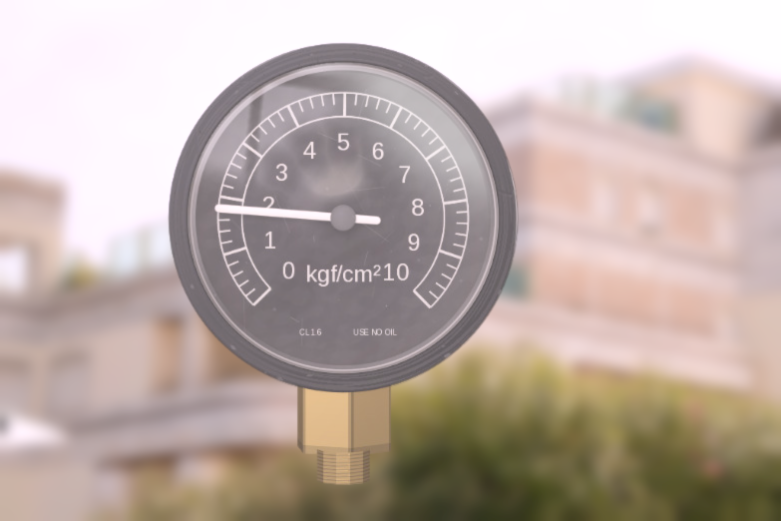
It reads 1.8 kg/cm²
